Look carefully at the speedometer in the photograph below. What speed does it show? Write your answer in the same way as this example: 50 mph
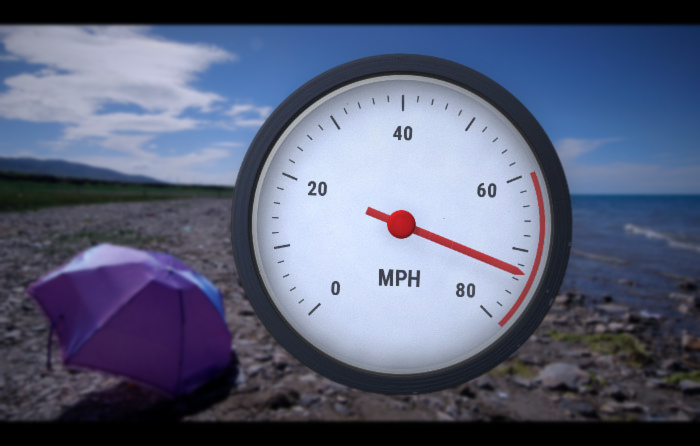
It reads 73 mph
